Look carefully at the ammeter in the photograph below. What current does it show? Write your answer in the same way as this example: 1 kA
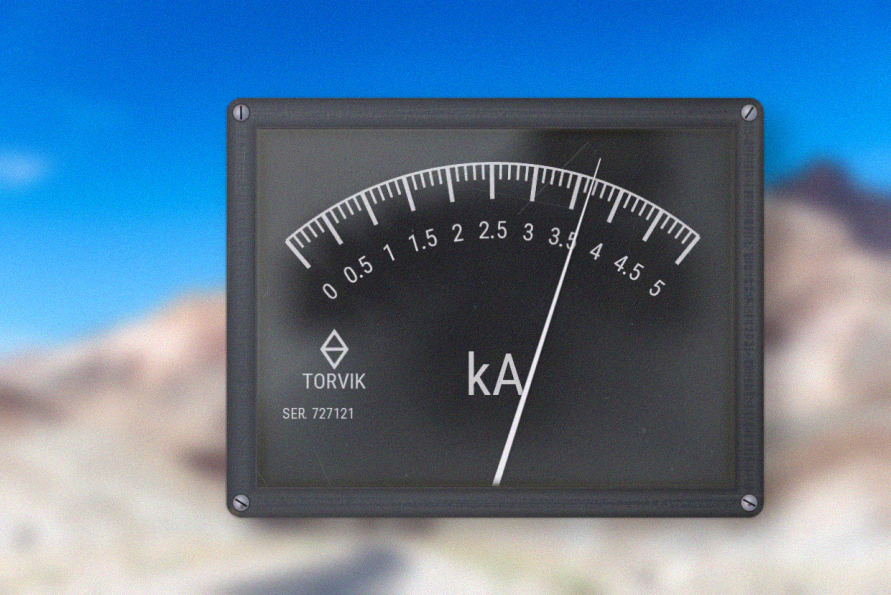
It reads 3.65 kA
